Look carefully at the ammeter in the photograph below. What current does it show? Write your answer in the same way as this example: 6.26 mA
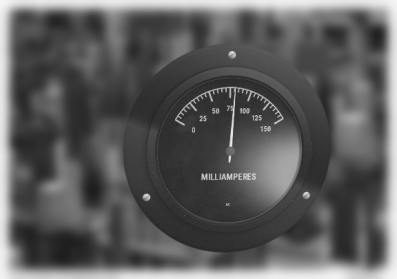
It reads 80 mA
